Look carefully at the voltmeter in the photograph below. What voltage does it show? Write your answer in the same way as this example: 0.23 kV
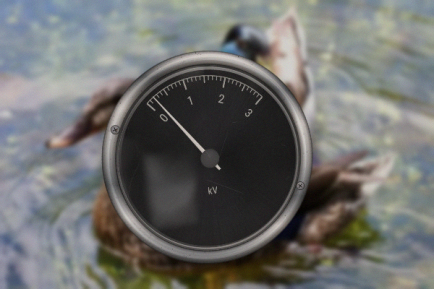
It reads 0.2 kV
